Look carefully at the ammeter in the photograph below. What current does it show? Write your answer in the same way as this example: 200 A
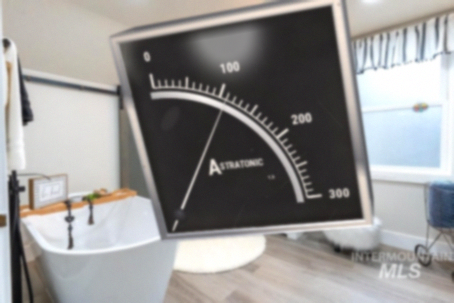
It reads 110 A
